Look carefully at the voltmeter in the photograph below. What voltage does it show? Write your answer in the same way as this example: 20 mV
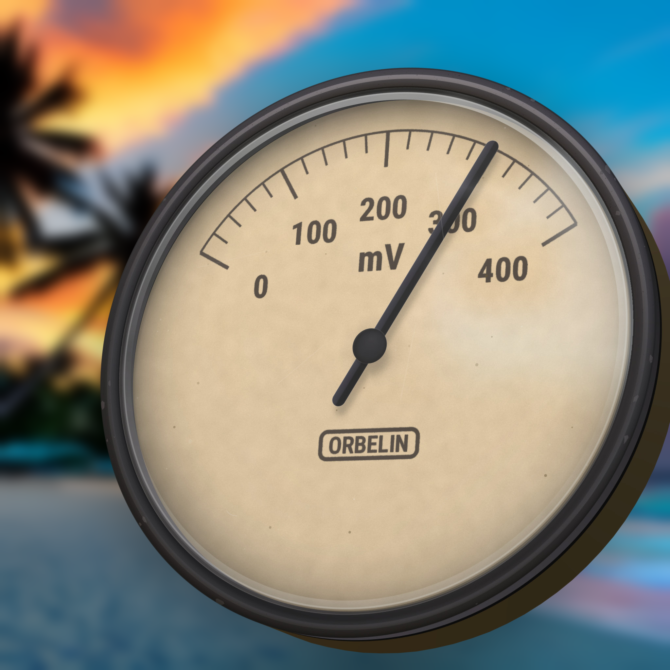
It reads 300 mV
